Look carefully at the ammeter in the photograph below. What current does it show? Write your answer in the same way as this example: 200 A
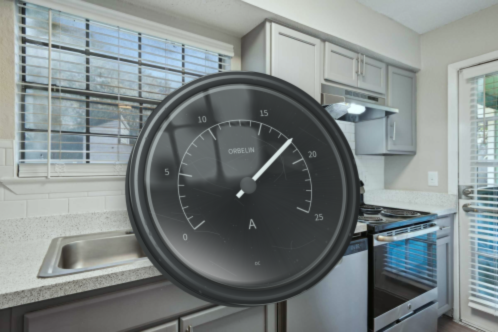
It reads 18 A
